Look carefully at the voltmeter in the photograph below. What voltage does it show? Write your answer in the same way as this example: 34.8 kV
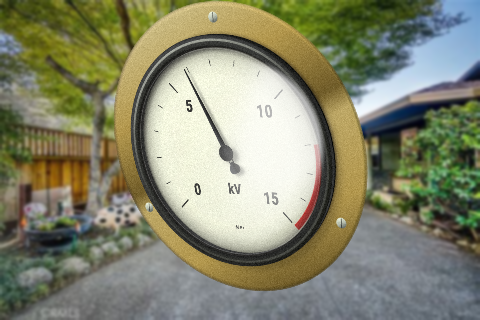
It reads 6 kV
